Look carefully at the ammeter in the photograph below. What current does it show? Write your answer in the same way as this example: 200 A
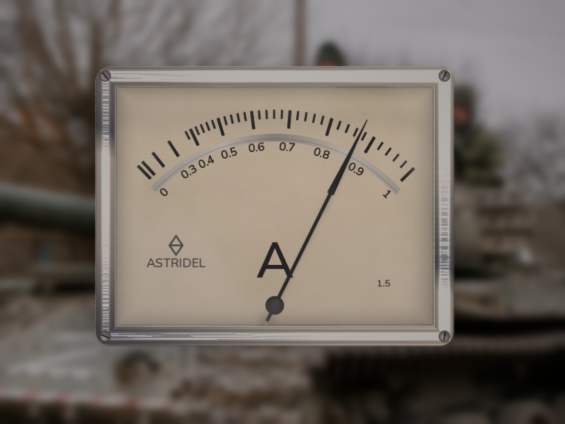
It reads 0.87 A
